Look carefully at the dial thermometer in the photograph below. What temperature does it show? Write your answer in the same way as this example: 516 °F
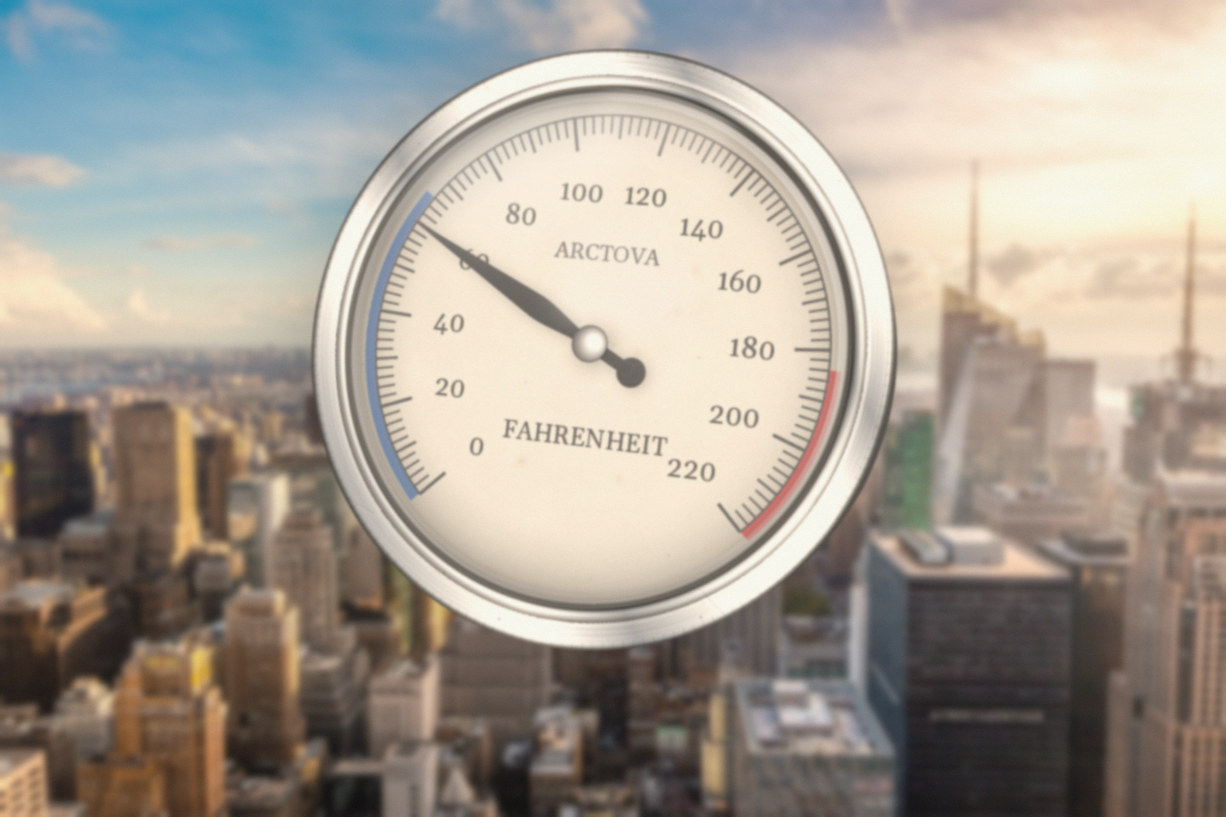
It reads 60 °F
